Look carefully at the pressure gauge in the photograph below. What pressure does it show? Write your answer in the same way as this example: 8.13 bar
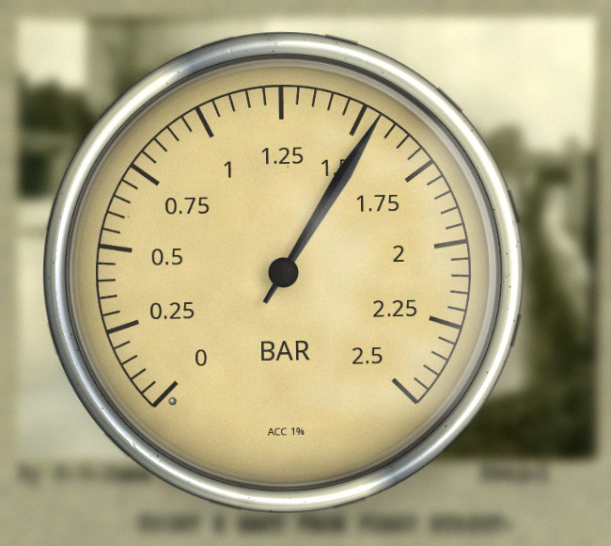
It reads 1.55 bar
